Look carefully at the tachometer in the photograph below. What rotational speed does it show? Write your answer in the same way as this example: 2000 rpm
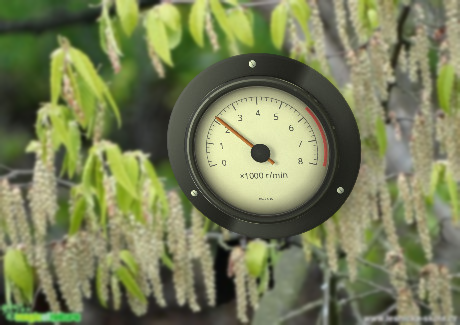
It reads 2200 rpm
